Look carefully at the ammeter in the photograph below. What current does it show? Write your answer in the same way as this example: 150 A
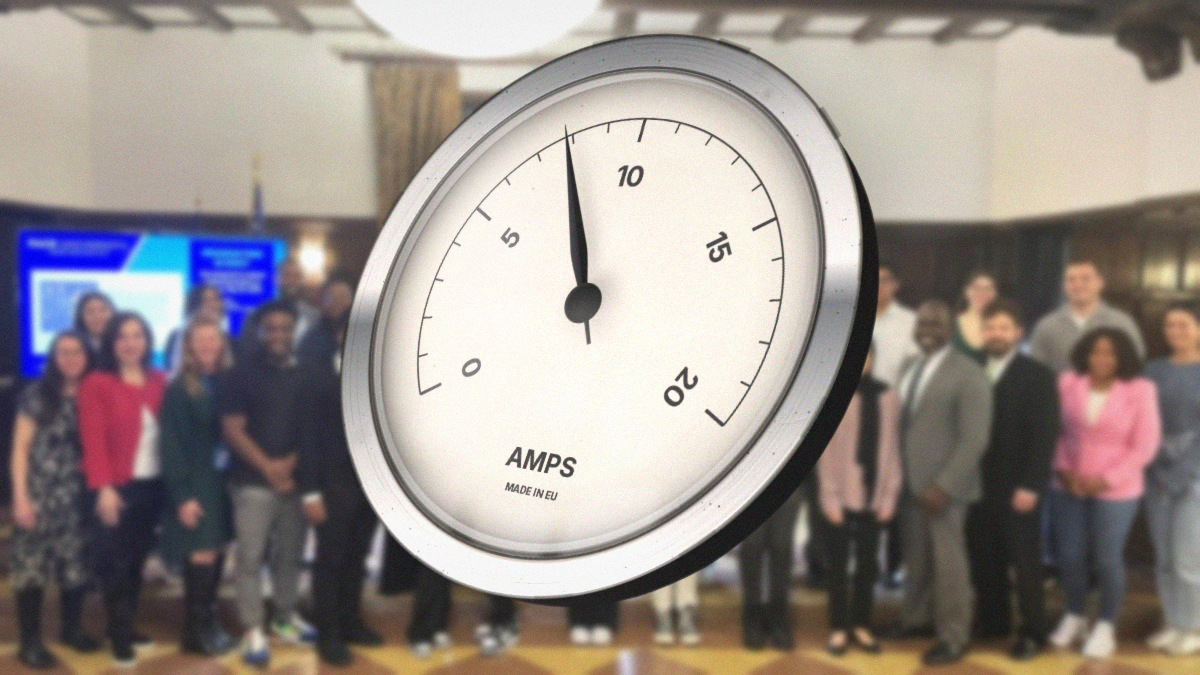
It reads 8 A
